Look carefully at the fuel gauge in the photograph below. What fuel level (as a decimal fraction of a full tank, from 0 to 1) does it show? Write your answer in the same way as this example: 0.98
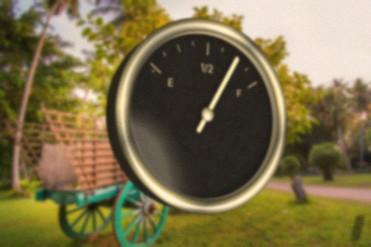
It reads 0.75
